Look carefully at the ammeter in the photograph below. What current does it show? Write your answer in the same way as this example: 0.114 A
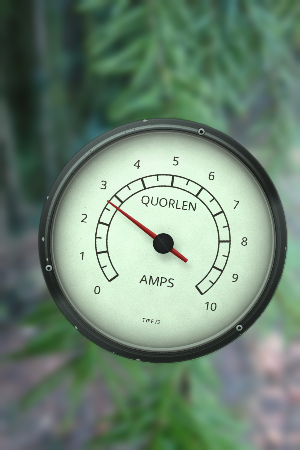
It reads 2.75 A
